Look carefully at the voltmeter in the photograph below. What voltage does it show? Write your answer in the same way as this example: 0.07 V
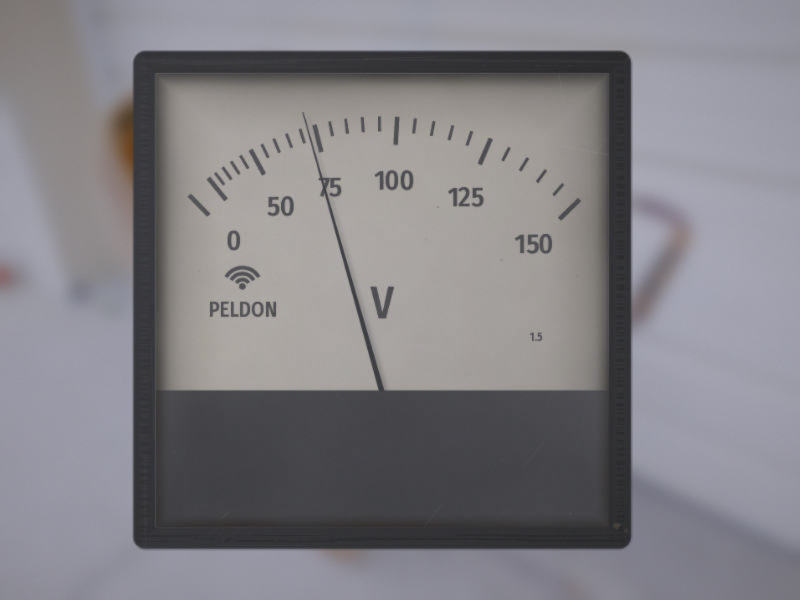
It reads 72.5 V
